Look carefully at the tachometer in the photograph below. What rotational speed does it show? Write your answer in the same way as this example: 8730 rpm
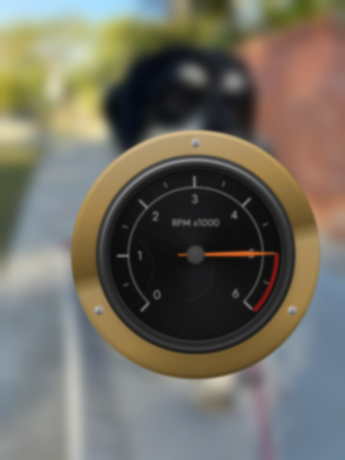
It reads 5000 rpm
